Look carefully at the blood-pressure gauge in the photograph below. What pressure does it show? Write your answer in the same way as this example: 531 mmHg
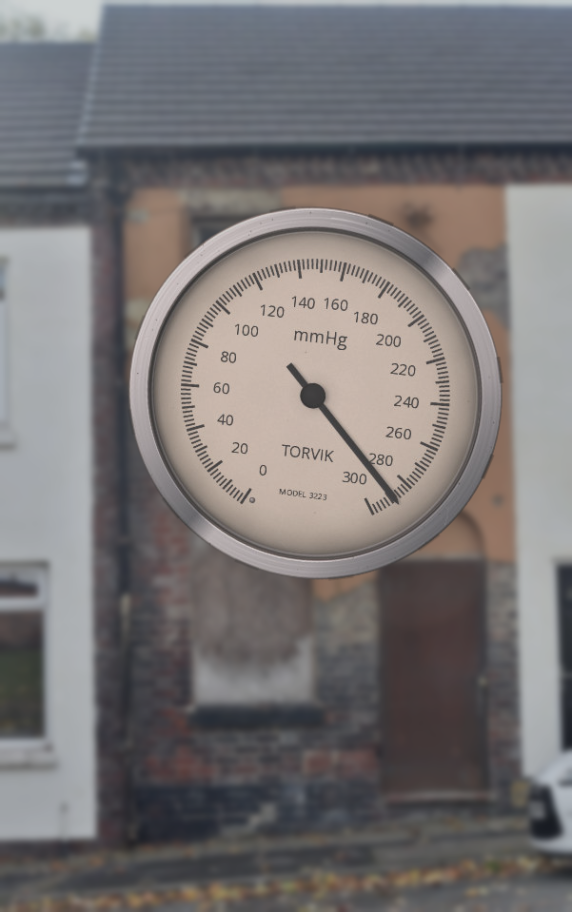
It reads 288 mmHg
